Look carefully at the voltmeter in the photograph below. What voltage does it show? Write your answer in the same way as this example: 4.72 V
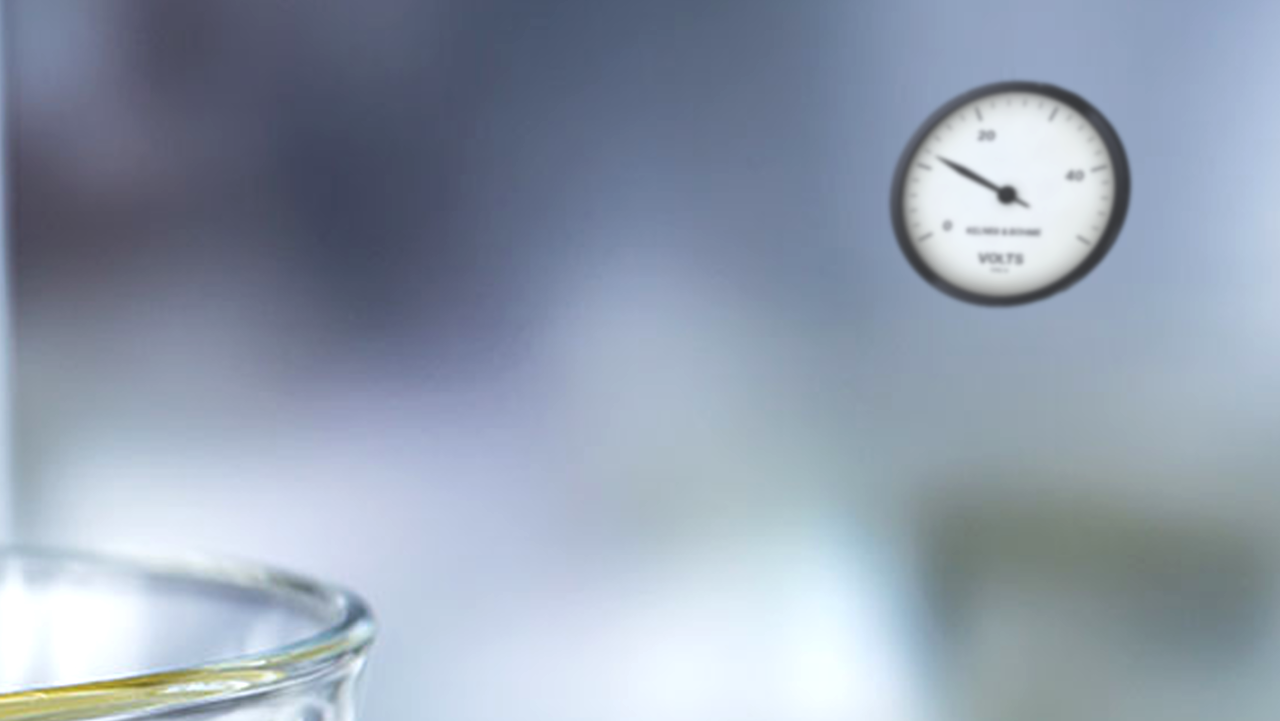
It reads 12 V
